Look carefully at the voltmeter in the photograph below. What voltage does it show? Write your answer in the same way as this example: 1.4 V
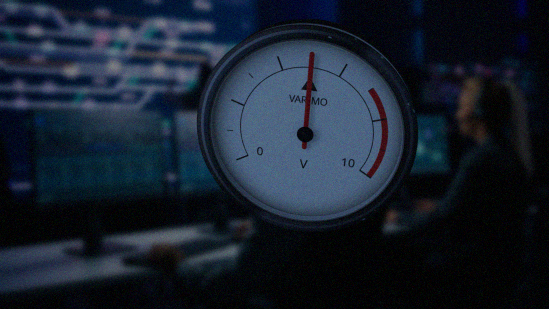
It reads 5 V
